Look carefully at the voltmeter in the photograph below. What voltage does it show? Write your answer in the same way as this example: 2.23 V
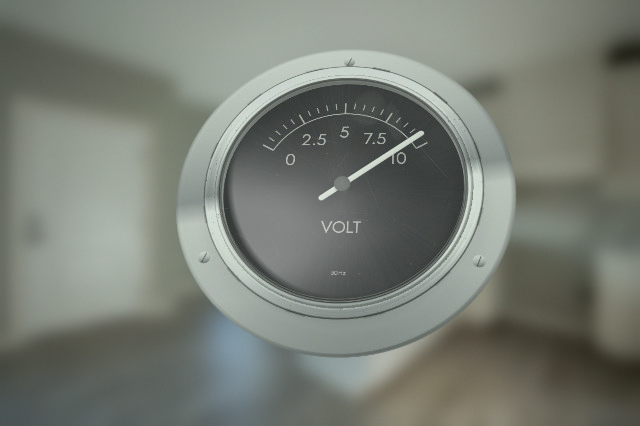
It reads 9.5 V
